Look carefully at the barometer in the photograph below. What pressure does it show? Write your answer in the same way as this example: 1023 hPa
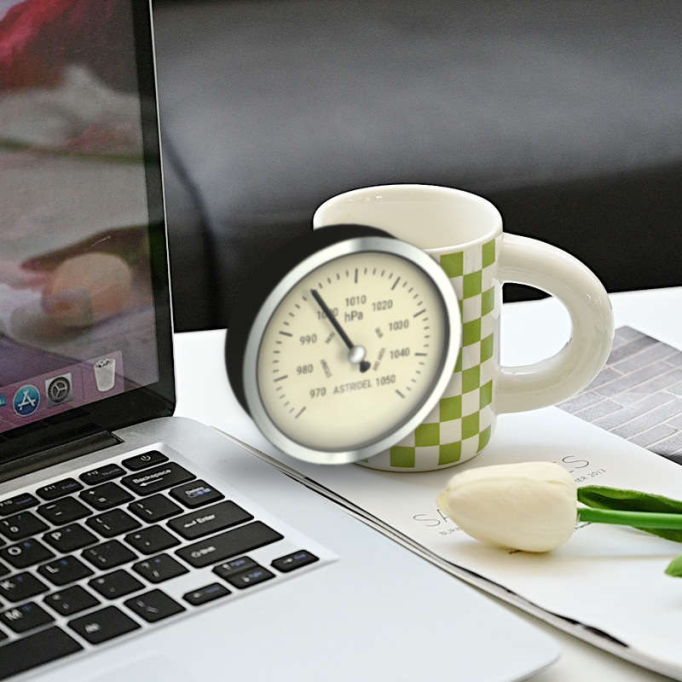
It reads 1000 hPa
